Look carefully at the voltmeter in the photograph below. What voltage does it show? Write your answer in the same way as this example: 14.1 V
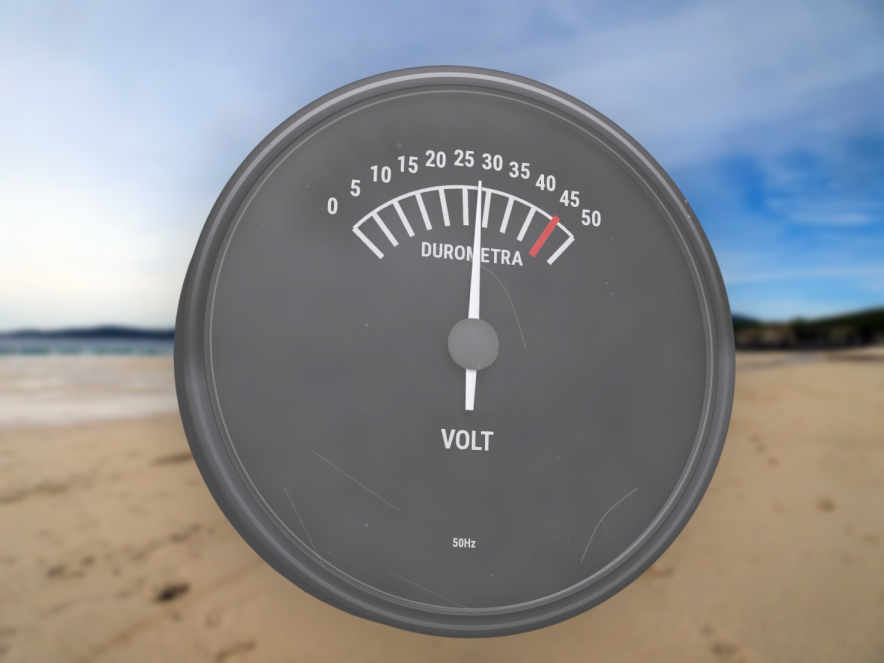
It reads 27.5 V
